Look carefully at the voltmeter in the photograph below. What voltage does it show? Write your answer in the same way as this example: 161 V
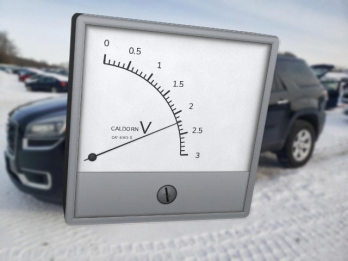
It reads 2.2 V
